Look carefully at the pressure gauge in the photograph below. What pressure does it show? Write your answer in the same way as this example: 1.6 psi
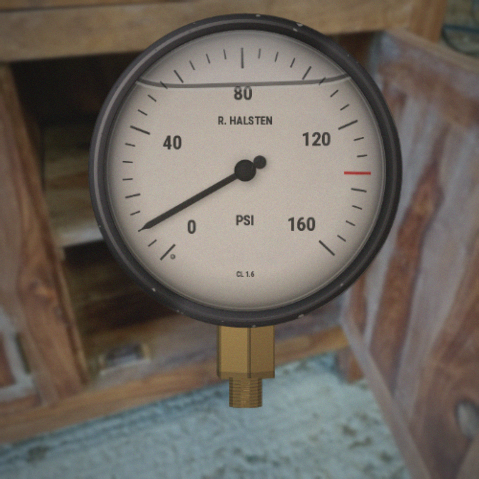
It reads 10 psi
